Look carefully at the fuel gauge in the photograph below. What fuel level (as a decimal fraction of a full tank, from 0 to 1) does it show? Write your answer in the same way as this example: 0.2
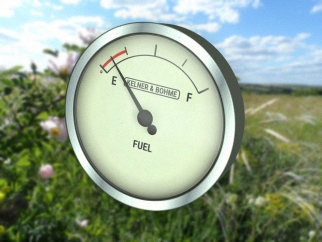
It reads 0.125
